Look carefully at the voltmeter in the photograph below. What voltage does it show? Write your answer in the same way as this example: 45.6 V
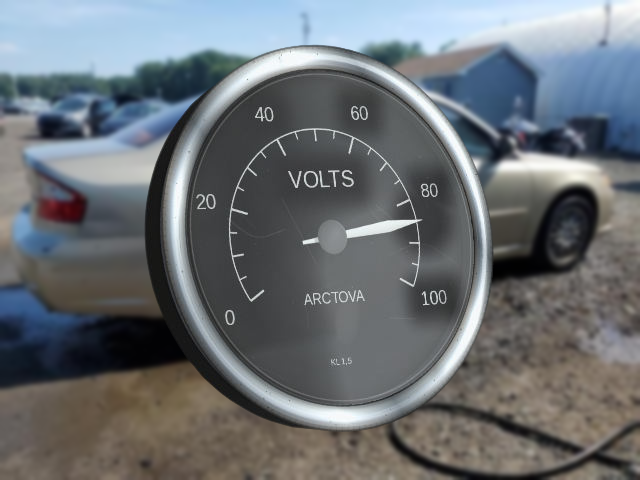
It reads 85 V
